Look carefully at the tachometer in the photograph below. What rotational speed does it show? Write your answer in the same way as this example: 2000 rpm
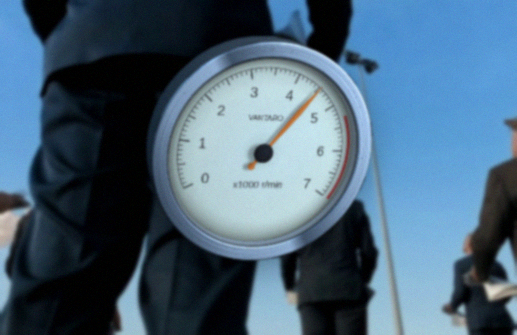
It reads 4500 rpm
